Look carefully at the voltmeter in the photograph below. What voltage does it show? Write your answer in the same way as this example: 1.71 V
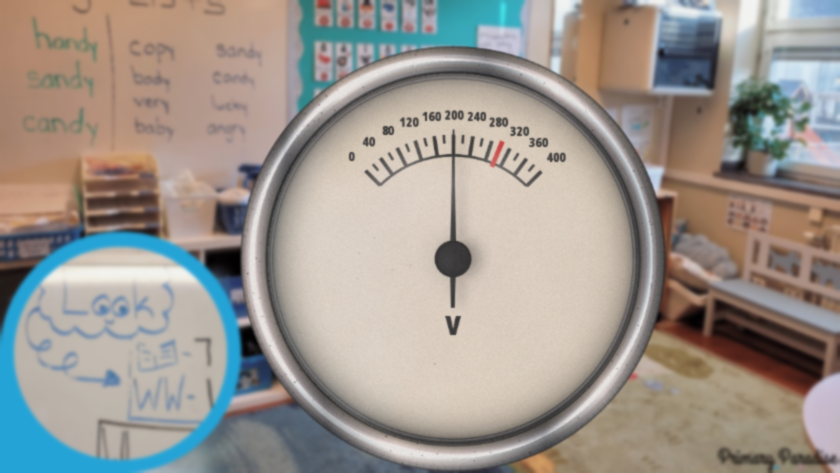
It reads 200 V
